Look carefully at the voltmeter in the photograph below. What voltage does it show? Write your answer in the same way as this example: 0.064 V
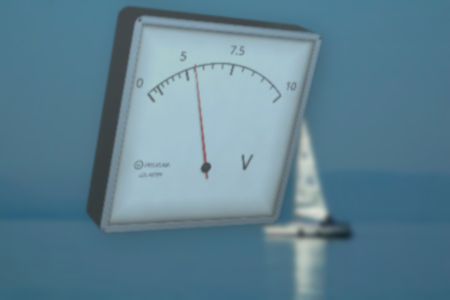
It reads 5.5 V
